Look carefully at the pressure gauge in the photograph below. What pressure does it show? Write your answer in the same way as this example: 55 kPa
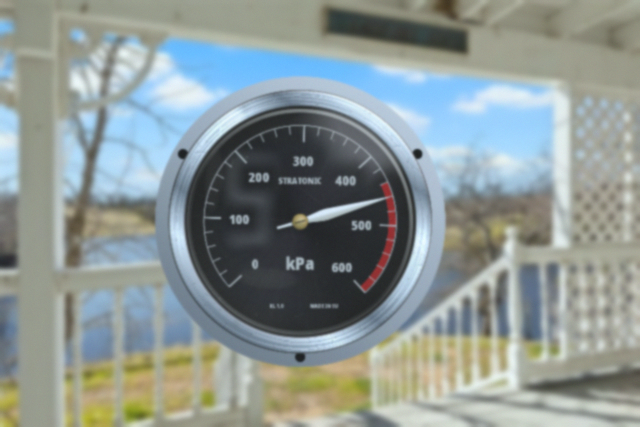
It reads 460 kPa
